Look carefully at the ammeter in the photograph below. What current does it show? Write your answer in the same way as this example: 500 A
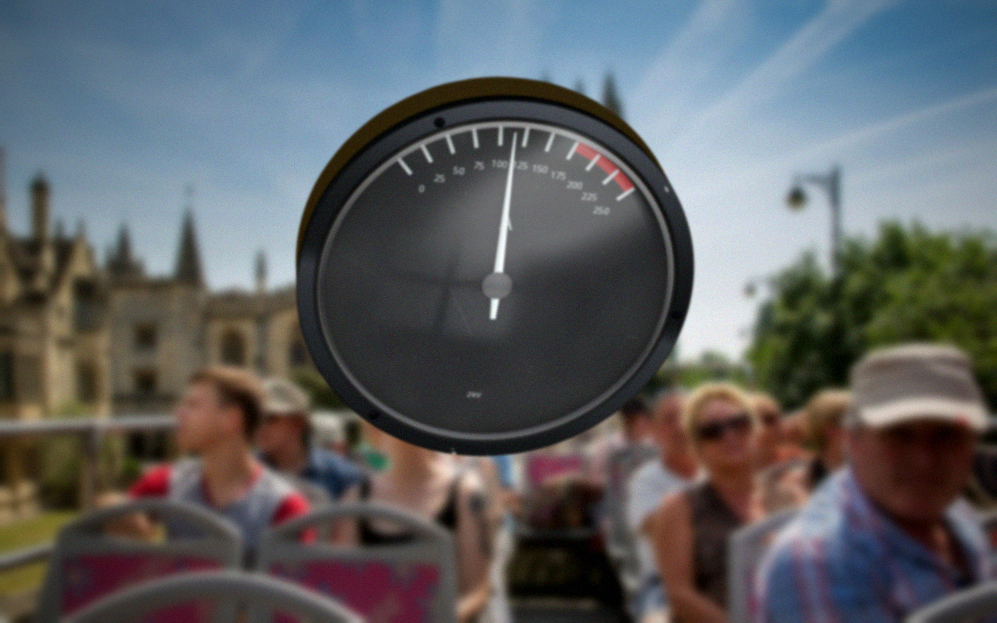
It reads 112.5 A
